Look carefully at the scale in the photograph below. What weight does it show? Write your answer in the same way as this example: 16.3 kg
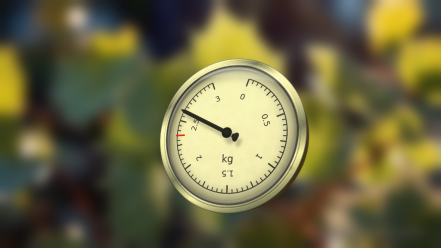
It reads 2.6 kg
